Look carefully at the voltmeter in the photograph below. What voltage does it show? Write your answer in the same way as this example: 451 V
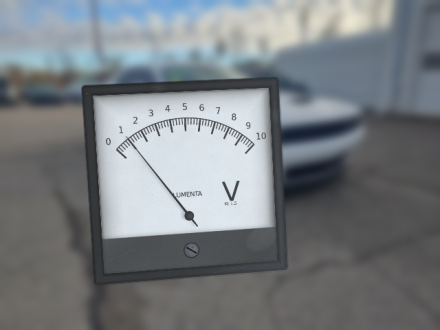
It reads 1 V
